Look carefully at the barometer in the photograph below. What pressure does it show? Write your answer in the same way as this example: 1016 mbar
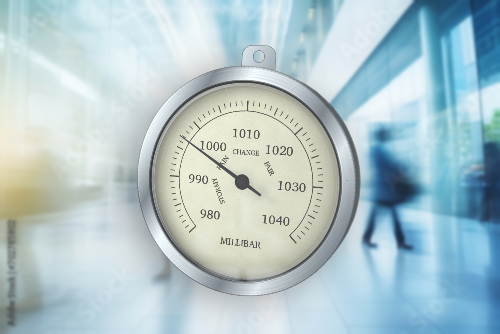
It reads 997 mbar
